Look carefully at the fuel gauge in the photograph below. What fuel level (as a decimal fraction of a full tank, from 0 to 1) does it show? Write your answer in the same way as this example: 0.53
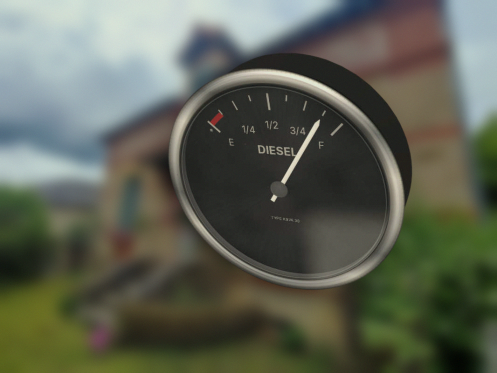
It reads 0.875
